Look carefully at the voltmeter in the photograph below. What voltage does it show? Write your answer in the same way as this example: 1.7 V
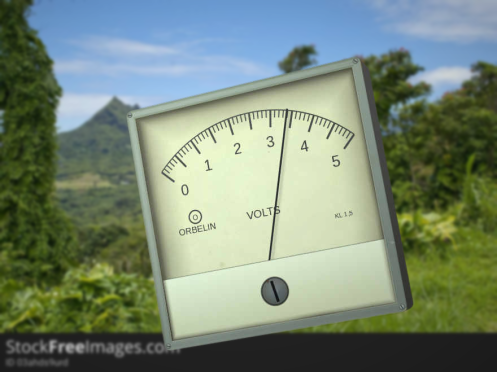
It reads 3.4 V
